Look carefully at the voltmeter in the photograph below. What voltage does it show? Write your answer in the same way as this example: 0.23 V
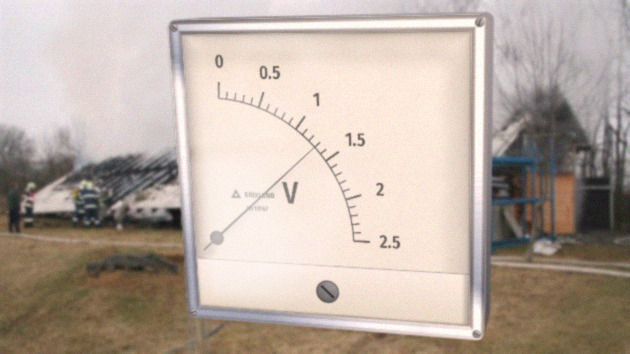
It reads 1.3 V
